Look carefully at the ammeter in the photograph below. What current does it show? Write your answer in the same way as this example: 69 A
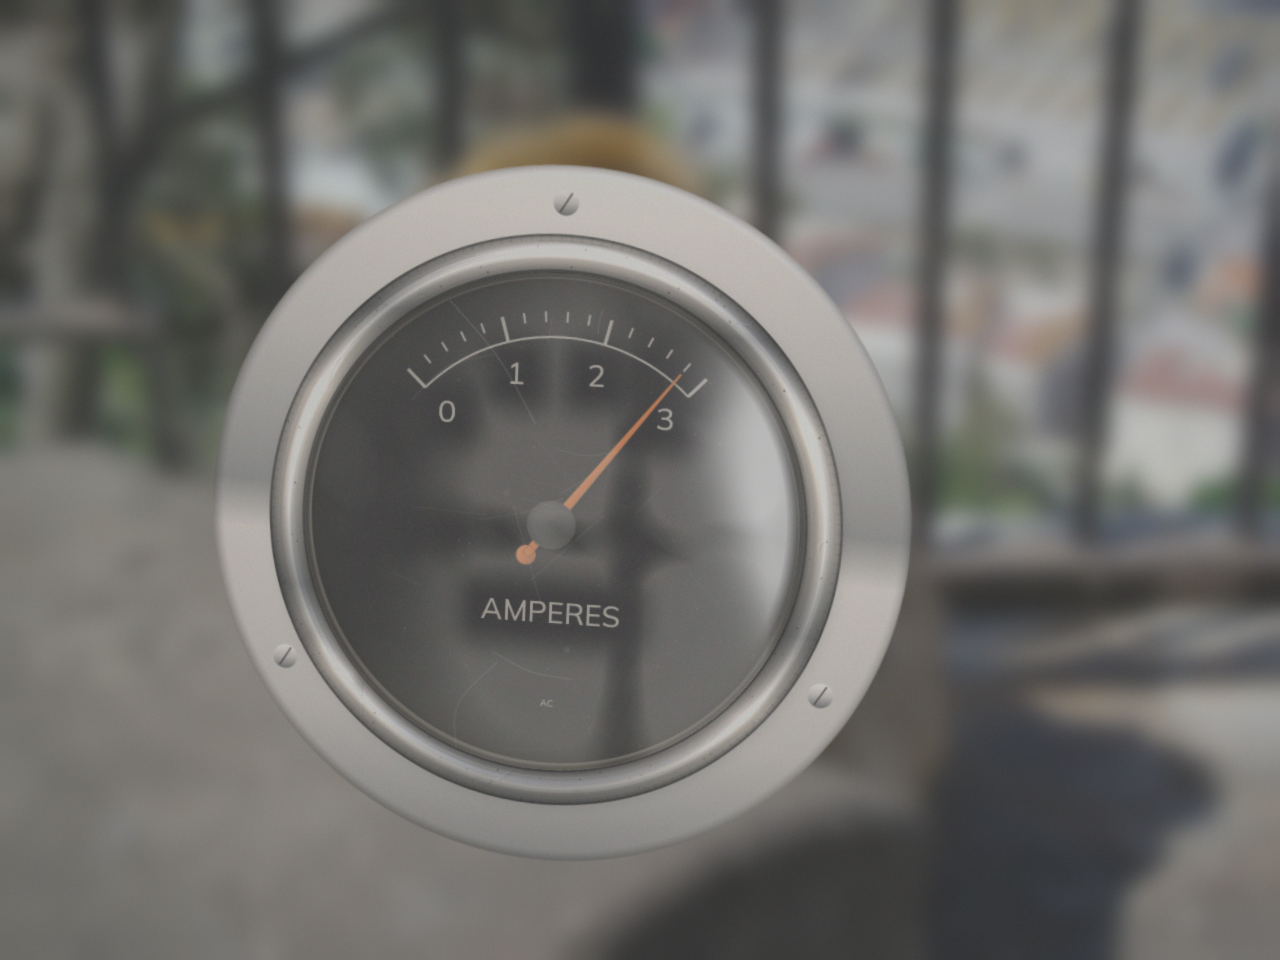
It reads 2.8 A
